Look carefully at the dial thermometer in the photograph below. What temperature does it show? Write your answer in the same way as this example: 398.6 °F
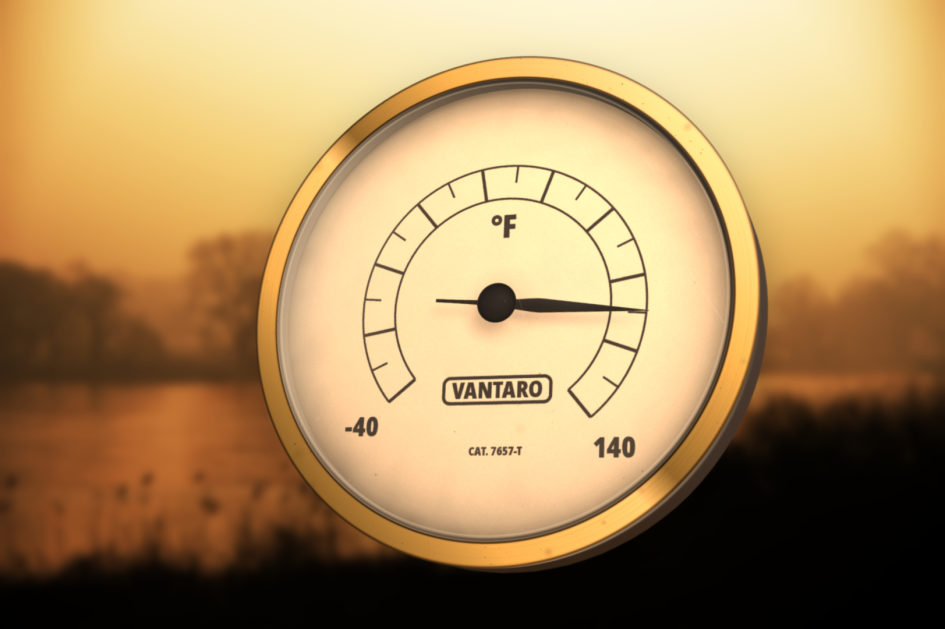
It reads 110 °F
